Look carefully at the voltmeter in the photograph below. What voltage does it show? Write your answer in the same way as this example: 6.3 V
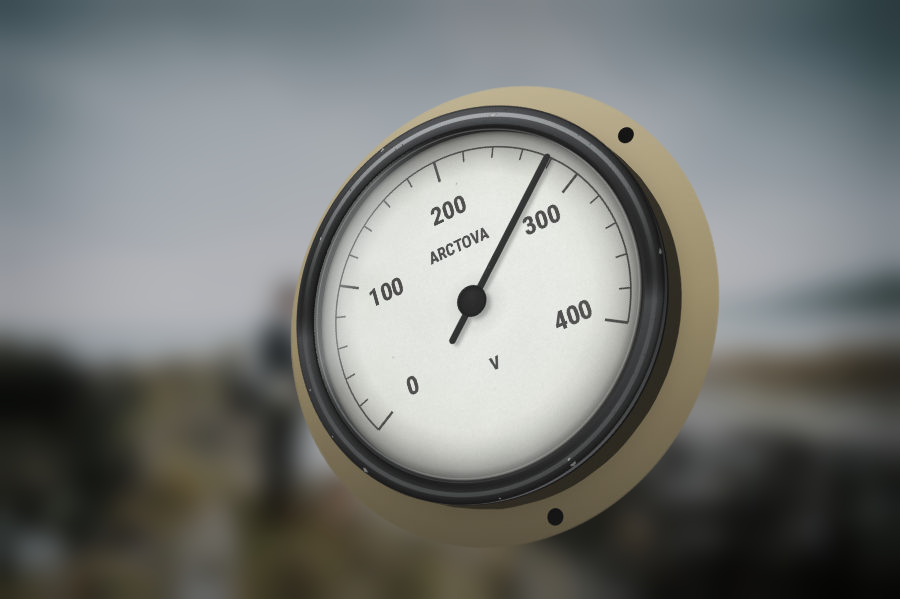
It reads 280 V
